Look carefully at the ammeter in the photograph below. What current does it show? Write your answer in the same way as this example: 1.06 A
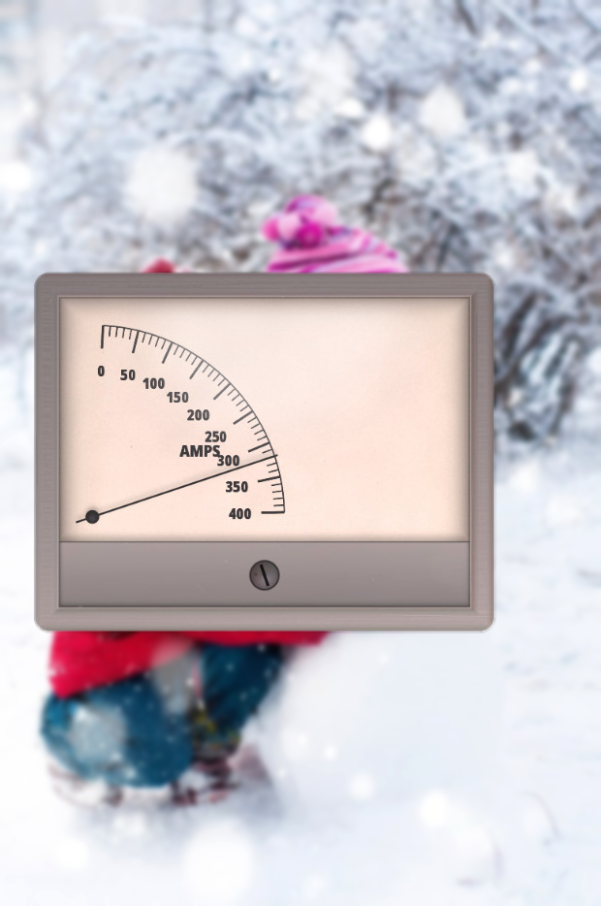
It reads 320 A
